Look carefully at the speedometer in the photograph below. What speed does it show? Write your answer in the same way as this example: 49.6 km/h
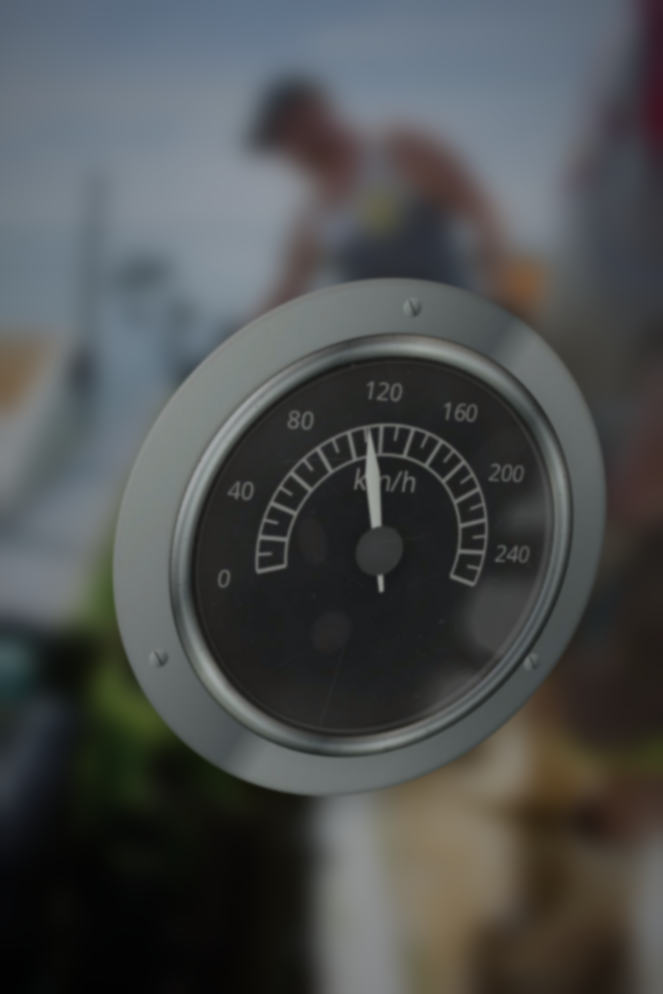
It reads 110 km/h
